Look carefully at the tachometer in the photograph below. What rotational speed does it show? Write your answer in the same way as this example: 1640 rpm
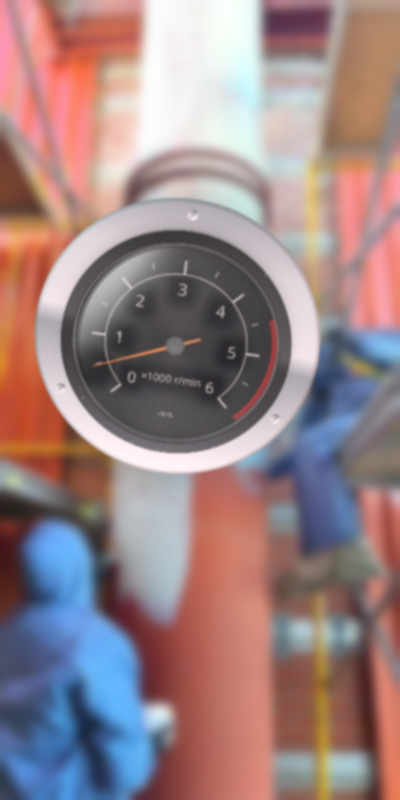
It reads 500 rpm
